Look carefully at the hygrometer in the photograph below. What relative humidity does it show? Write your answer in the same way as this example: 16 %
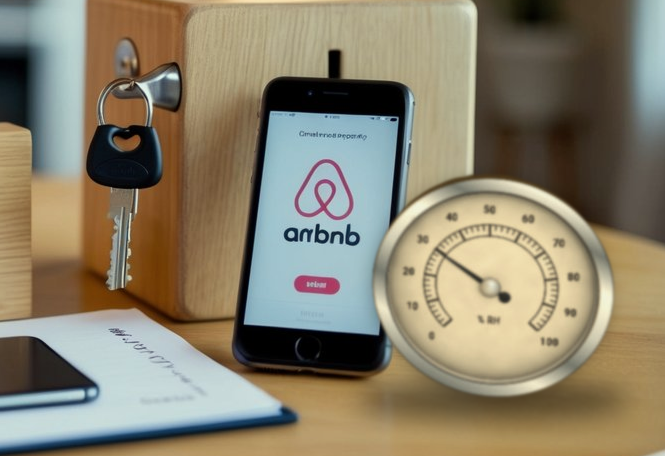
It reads 30 %
